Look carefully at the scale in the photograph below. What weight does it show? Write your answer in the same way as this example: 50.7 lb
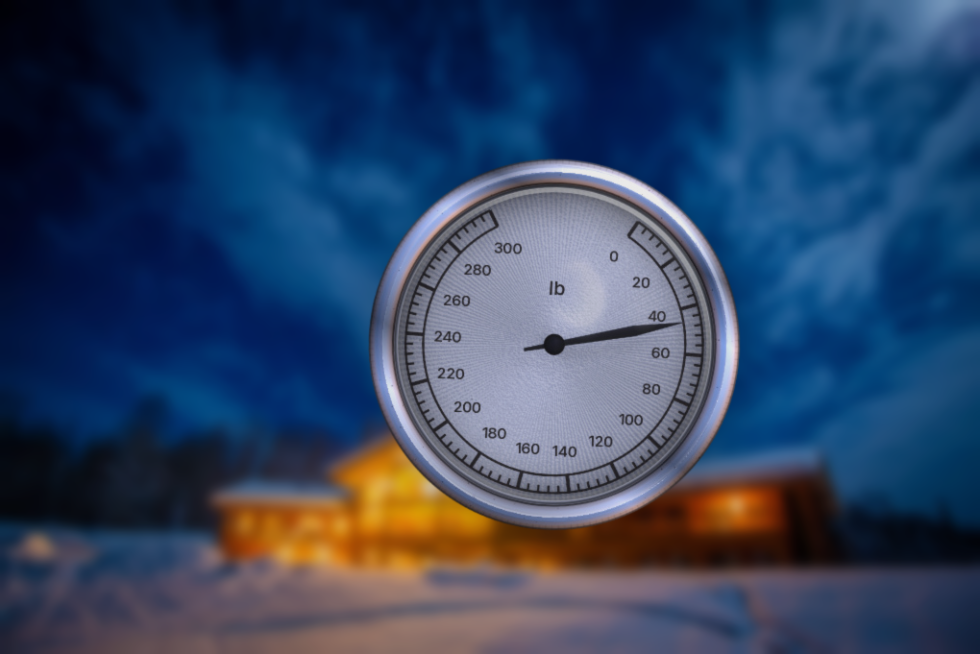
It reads 46 lb
